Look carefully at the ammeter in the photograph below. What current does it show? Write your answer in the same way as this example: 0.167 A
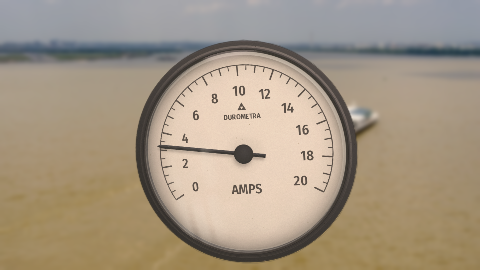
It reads 3.25 A
